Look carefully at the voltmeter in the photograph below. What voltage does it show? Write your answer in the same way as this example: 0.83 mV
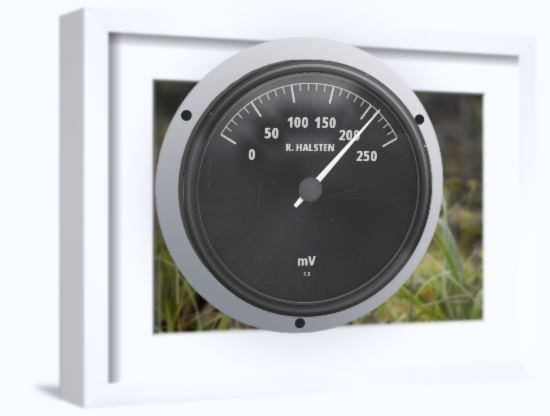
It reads 210 mV
